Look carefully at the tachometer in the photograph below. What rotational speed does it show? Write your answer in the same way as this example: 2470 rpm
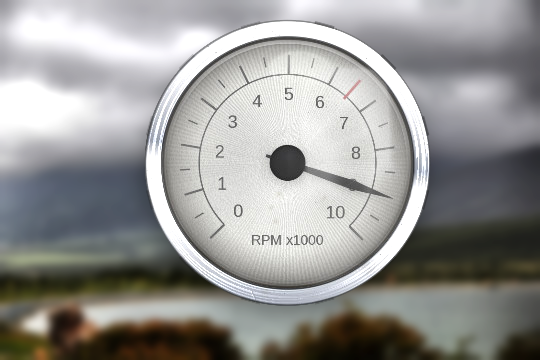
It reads 9000 rpm
